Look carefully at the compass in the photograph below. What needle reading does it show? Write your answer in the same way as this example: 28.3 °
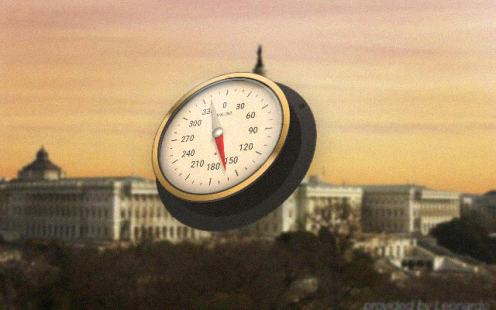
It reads 160 °
